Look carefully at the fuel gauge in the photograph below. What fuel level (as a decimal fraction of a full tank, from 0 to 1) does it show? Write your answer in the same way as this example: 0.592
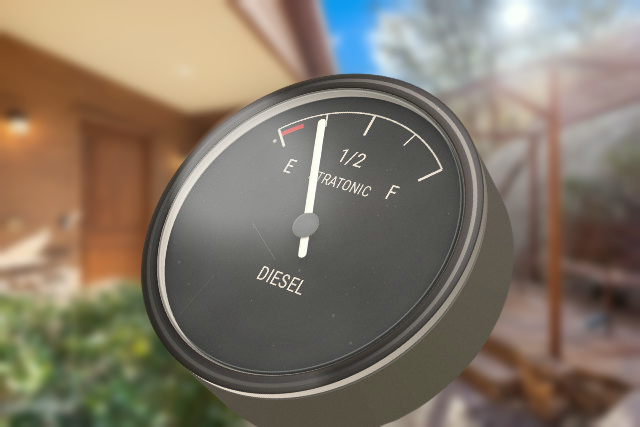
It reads 0.25
